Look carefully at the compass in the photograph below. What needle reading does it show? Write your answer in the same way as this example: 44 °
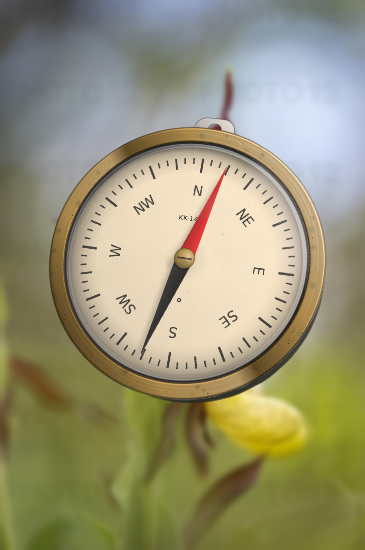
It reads 15 °
